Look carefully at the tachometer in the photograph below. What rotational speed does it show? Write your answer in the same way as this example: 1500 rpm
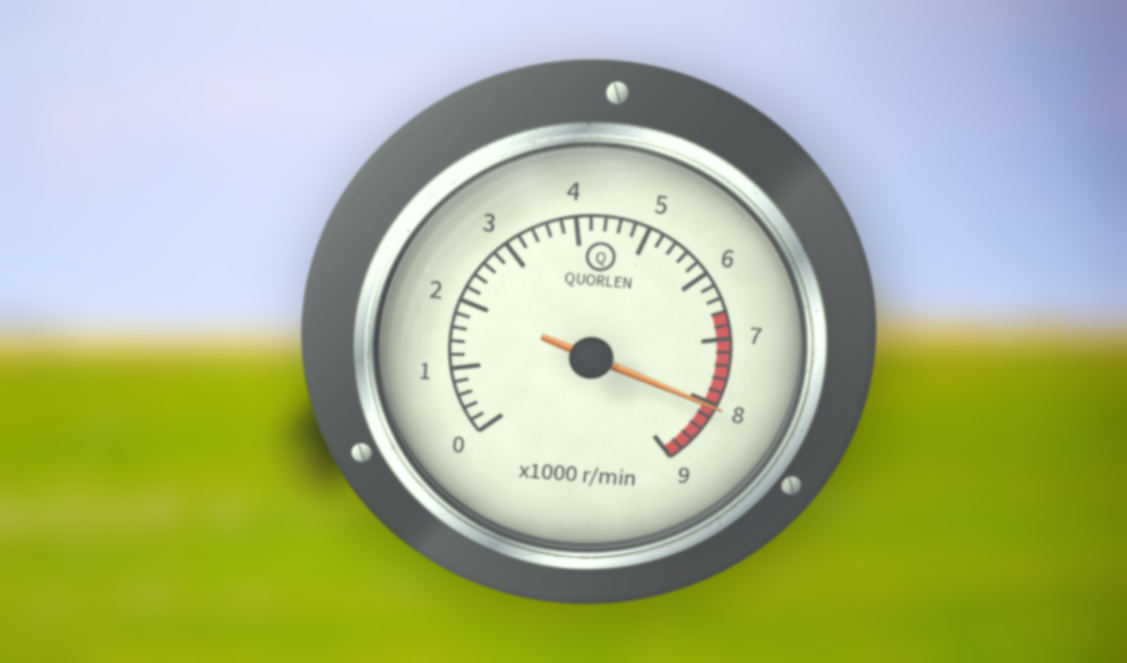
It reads 8000 rpm
